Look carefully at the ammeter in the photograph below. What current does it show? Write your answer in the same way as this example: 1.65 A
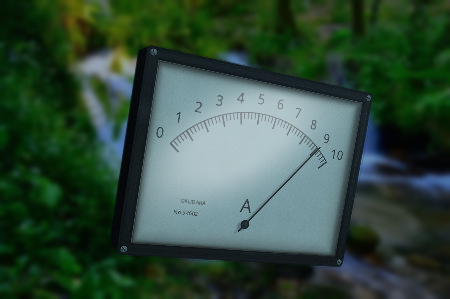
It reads 9 A
